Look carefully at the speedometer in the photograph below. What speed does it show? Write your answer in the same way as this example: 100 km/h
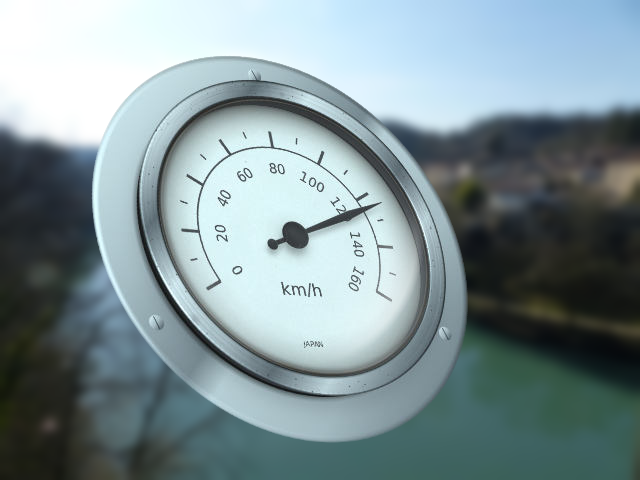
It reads 125 km/h
